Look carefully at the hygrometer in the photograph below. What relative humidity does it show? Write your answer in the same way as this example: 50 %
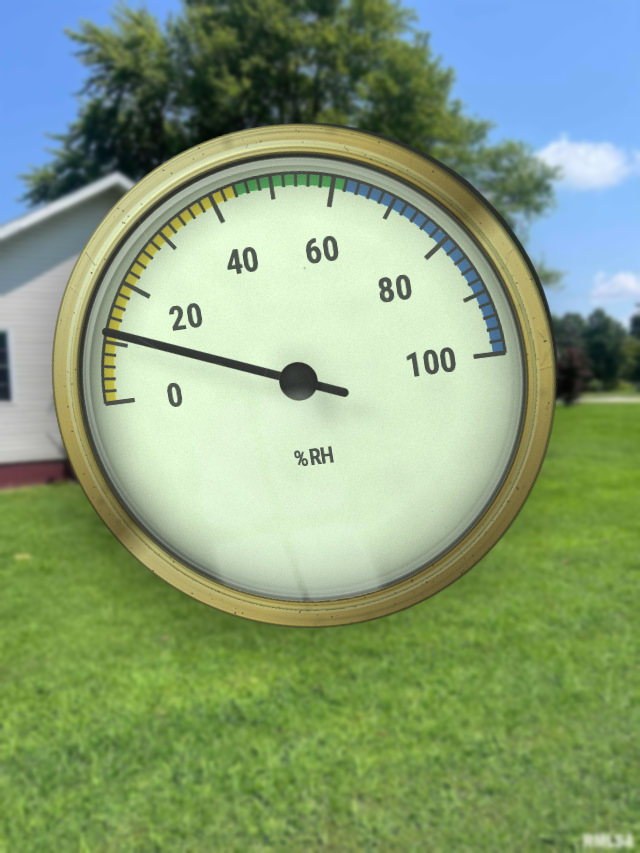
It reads 12 %
